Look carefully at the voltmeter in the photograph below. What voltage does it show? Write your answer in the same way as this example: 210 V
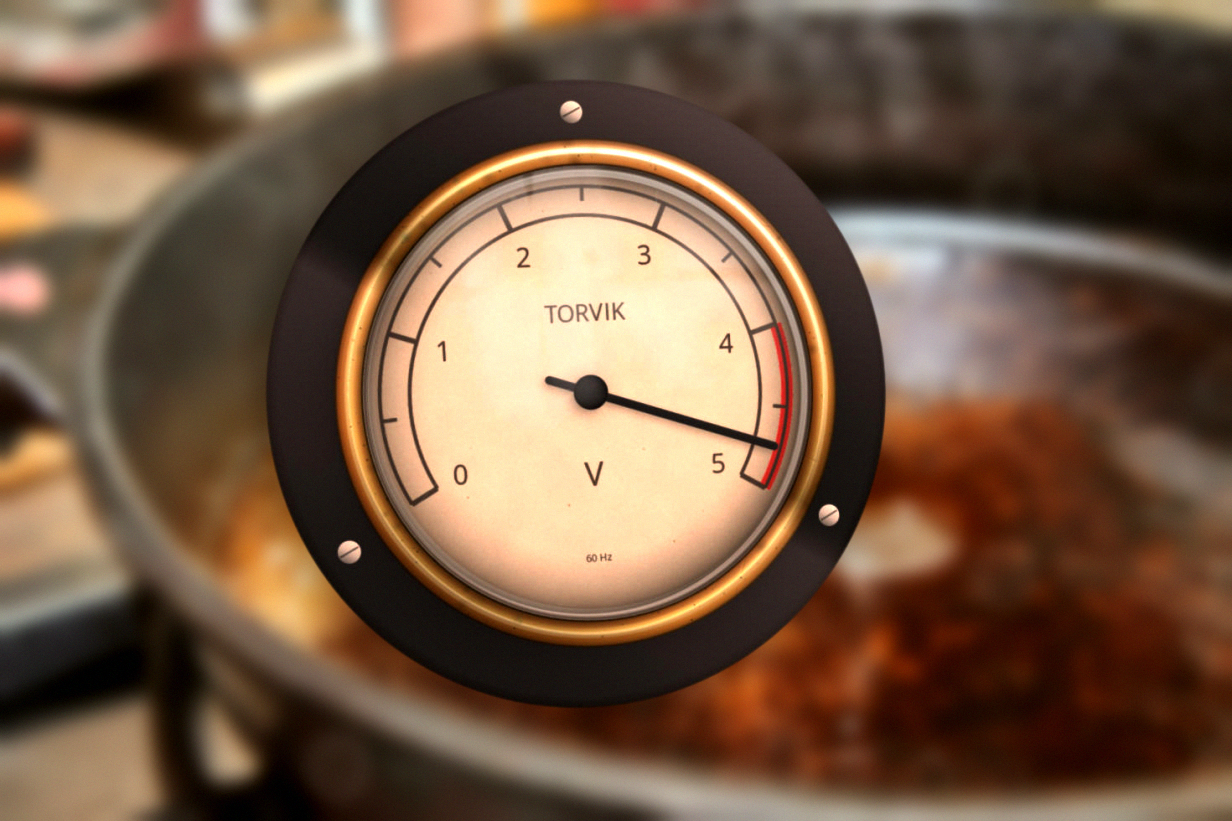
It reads 4.75 V
